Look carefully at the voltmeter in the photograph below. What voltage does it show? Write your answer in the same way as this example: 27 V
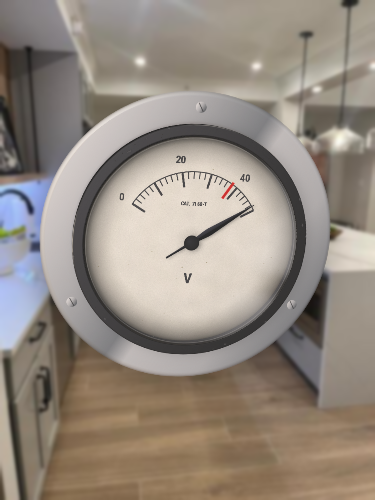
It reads 48 V
